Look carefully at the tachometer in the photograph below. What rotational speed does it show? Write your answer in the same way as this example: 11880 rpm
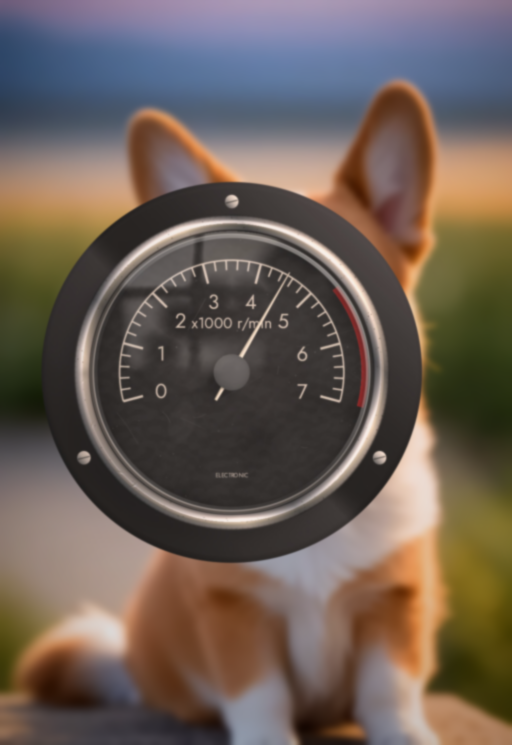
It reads 4500 rpm
